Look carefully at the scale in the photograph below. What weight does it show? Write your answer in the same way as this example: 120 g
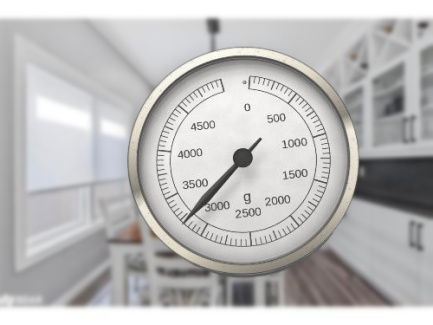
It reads 3200 g
